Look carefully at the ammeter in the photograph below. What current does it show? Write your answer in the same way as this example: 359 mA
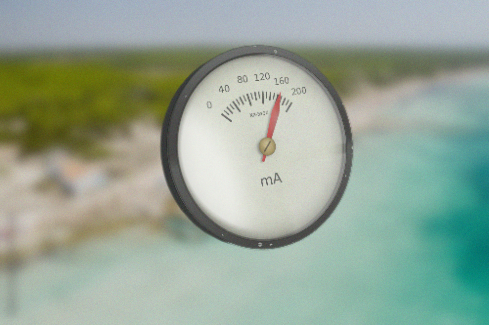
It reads 160 mA
